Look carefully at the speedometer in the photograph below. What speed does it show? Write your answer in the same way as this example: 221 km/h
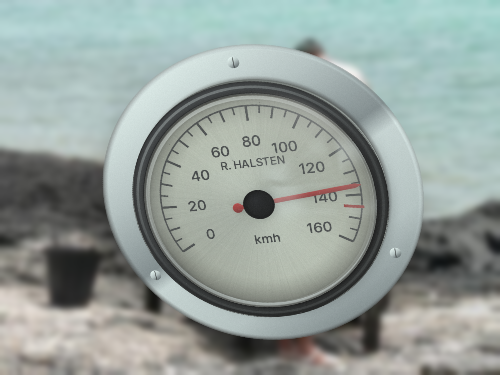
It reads 135 km/h
